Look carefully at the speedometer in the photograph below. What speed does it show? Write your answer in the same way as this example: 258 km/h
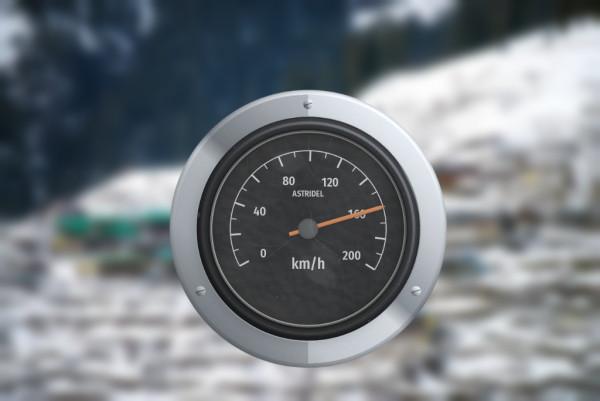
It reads 160 km/h
